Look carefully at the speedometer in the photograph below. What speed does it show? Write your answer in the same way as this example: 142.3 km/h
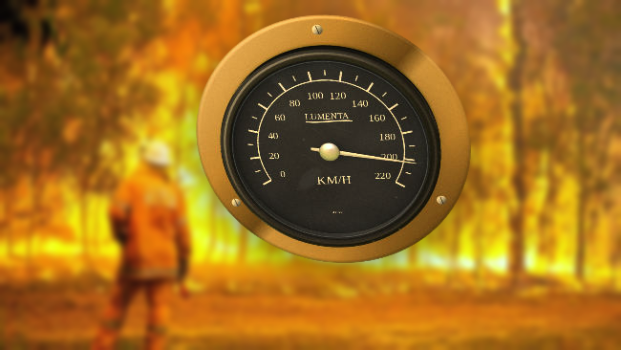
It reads 200 km/h
